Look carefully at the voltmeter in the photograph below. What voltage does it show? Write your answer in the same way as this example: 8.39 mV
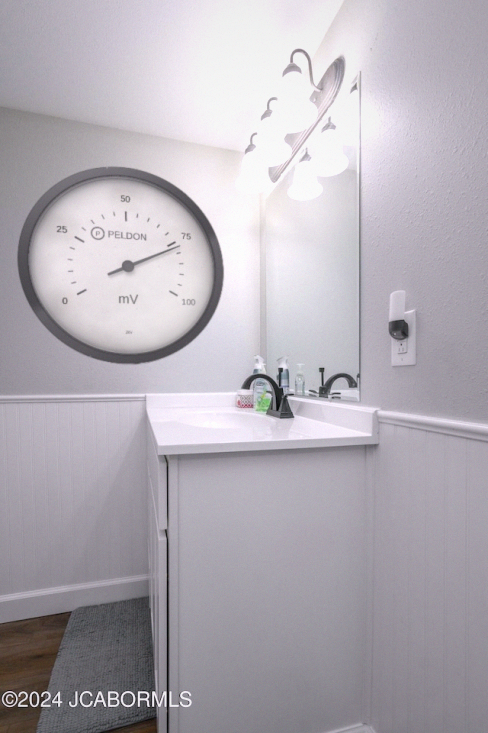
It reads 77.5 mV
